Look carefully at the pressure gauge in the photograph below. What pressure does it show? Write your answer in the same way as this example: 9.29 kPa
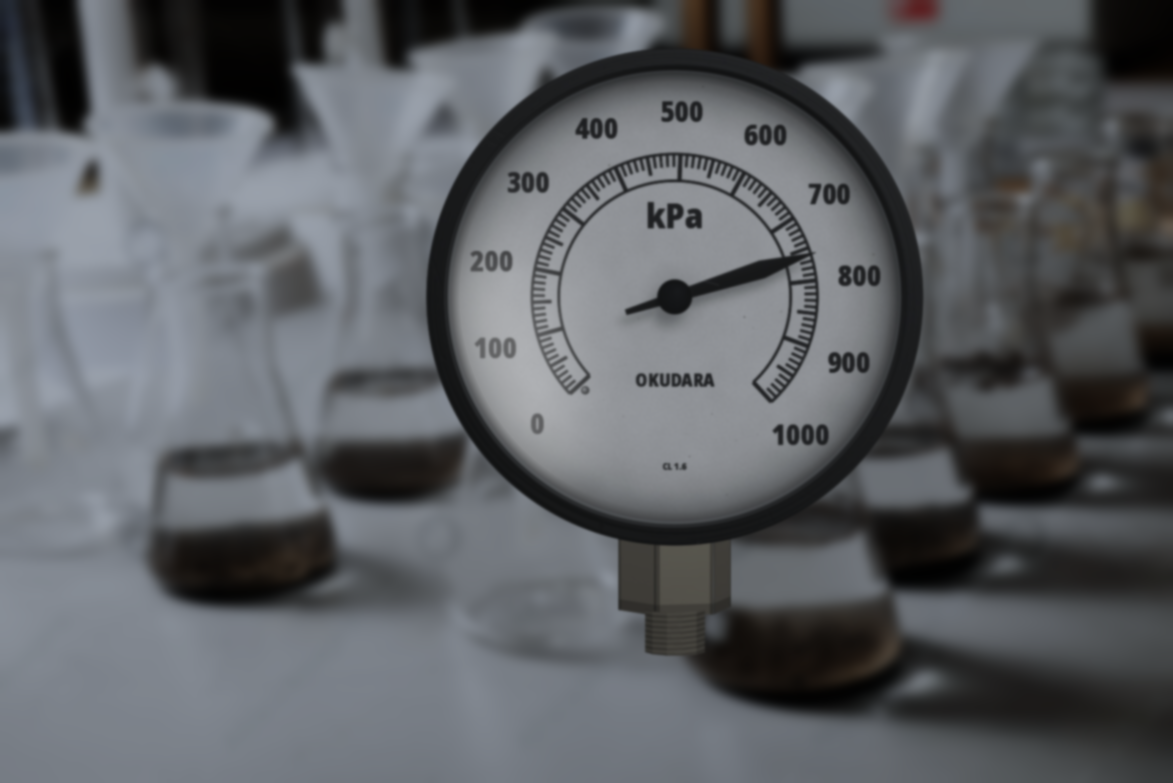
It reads 760 kPa
